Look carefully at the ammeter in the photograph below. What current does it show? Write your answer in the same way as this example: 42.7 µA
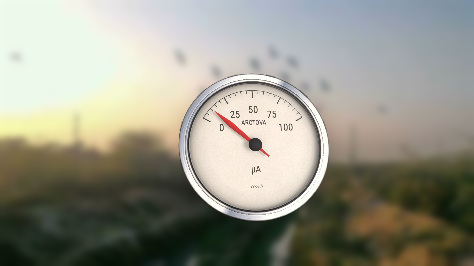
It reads 10 µA
